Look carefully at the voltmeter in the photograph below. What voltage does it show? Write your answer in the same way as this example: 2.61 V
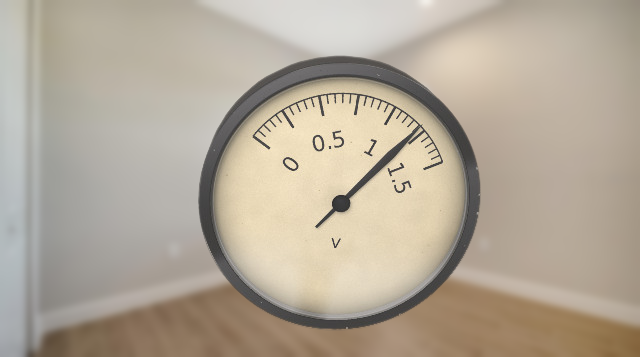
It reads 1.2 V
